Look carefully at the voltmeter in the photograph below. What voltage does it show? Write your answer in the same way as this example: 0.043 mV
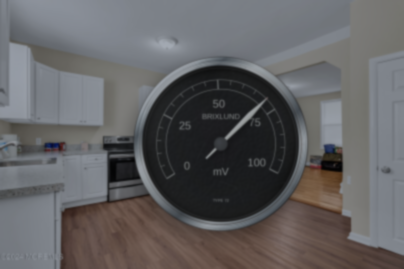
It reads 70 mV
